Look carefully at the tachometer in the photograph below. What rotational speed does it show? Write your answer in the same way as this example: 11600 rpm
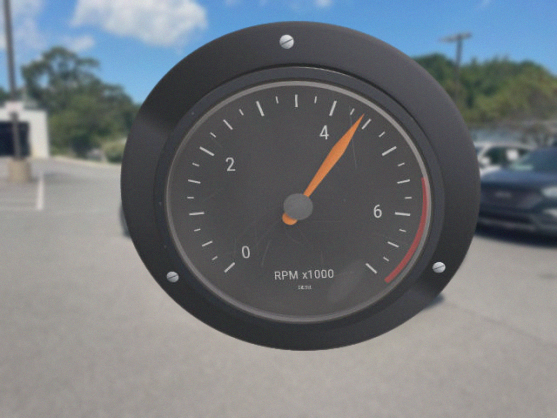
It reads 4375 rpm
